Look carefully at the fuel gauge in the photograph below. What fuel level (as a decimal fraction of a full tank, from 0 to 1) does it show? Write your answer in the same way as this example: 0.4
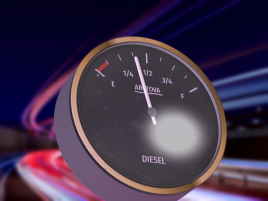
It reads 0.375
